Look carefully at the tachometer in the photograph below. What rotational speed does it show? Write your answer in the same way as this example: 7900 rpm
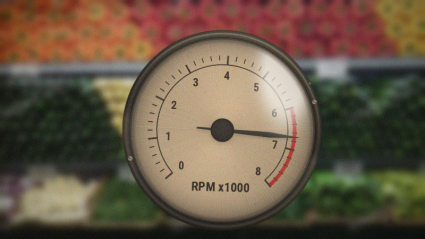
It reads 6700 rpm
